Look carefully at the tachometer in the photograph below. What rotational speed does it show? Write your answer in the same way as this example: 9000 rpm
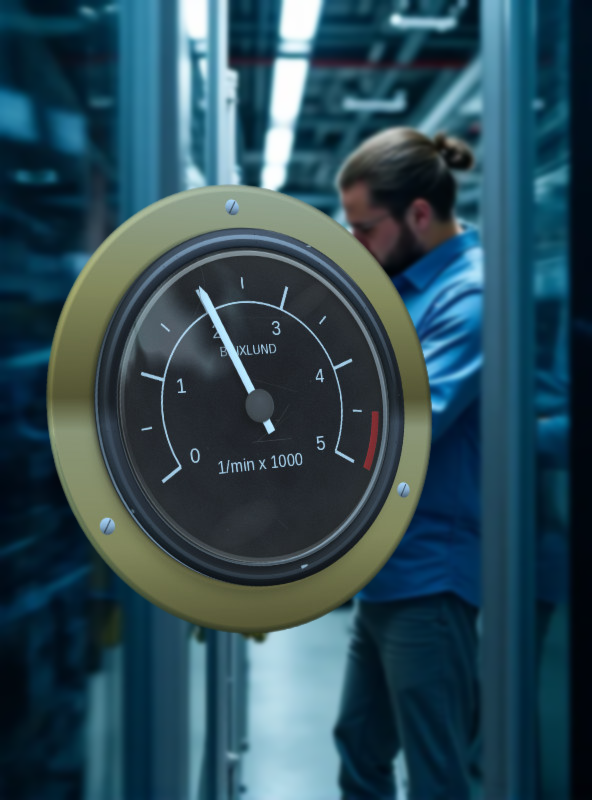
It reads 2000 rpm
